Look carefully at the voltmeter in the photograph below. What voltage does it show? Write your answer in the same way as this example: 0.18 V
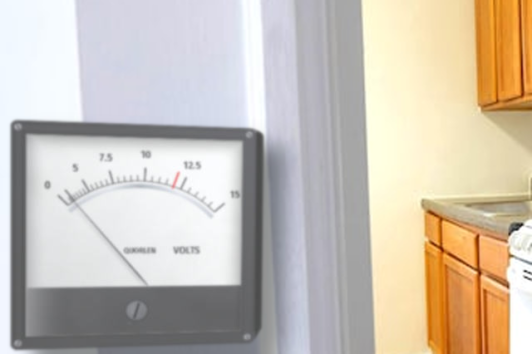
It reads 2.5 V
